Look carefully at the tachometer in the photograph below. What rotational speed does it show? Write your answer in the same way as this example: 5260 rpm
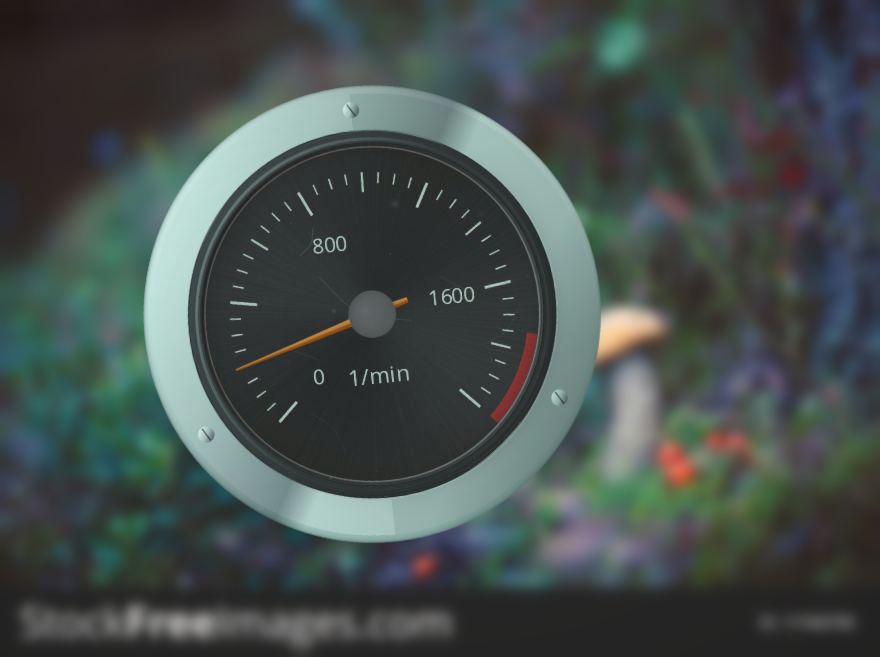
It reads 200 rpm
